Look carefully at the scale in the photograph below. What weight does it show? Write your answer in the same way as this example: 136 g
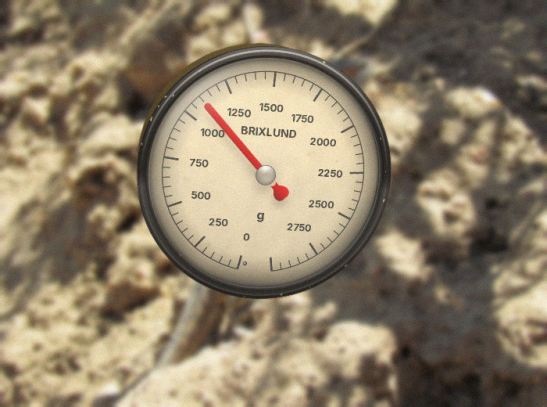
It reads 1100 g
